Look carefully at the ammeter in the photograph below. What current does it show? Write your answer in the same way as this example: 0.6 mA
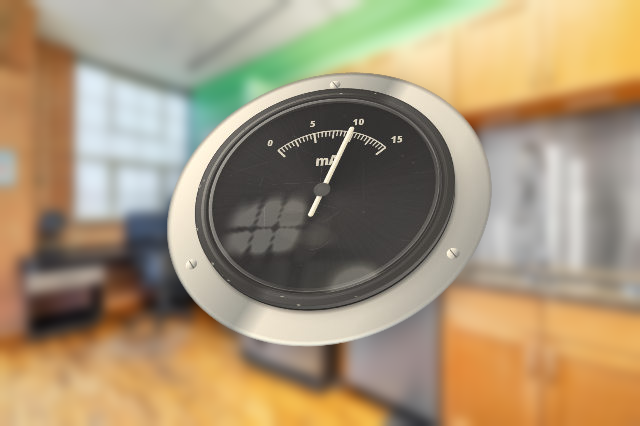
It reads 10 mA
